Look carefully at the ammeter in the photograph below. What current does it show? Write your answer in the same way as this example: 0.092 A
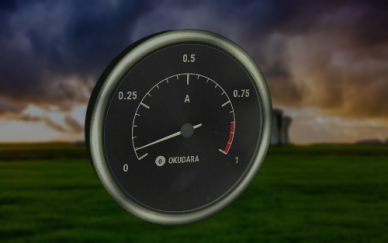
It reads 0.05 A
